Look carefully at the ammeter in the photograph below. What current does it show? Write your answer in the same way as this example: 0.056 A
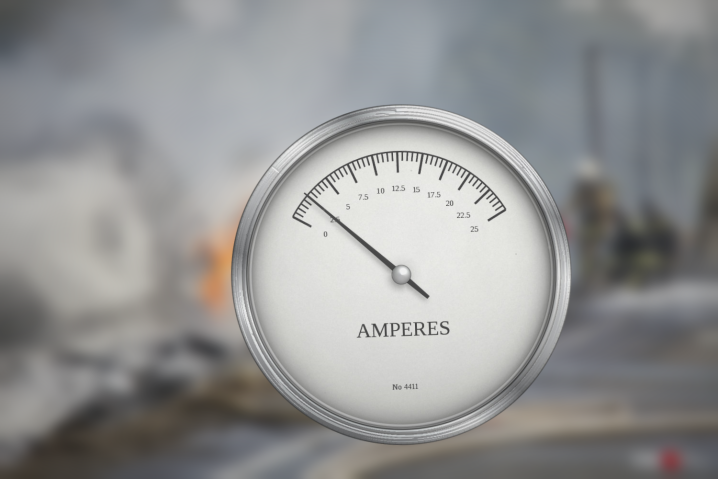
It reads 2.5 A
